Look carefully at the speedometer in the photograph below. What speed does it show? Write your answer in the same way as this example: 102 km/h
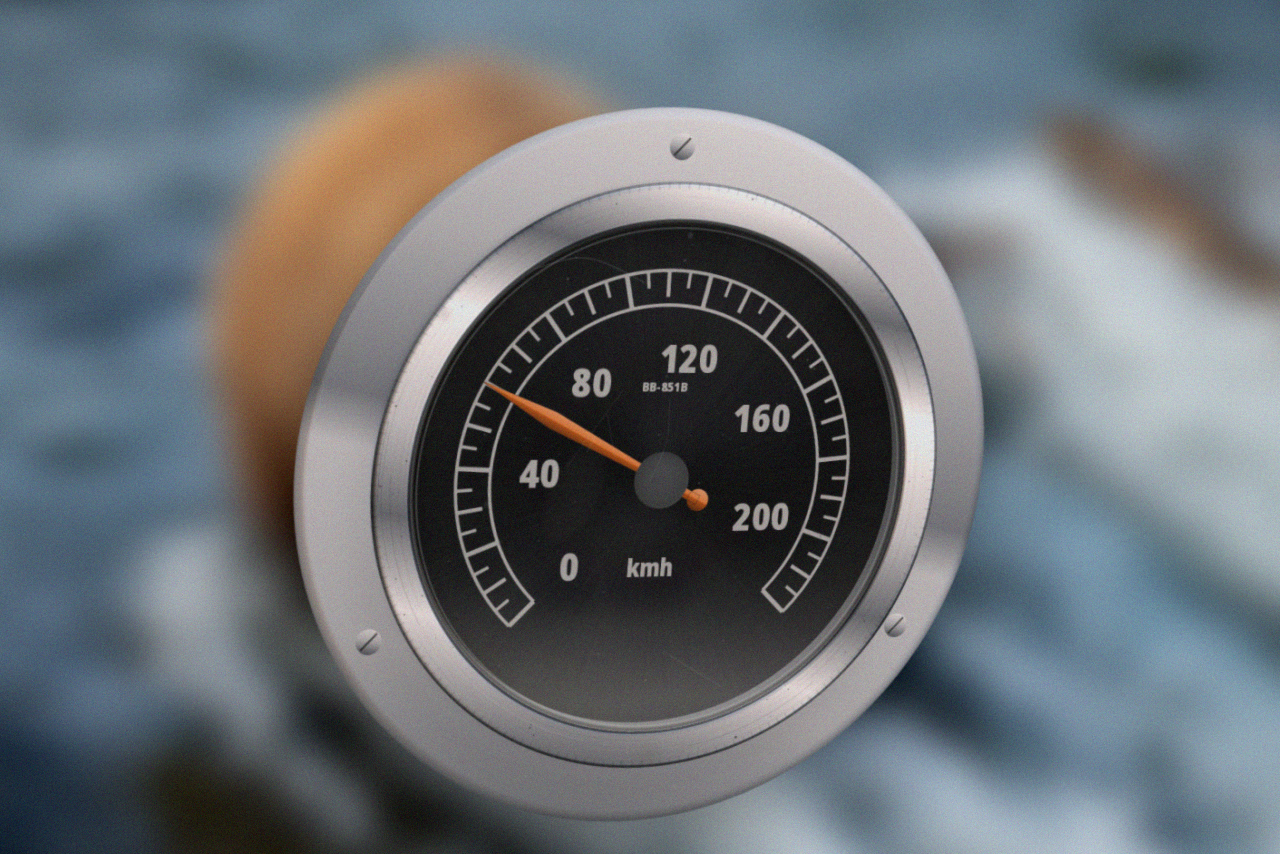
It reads 60 km/h
